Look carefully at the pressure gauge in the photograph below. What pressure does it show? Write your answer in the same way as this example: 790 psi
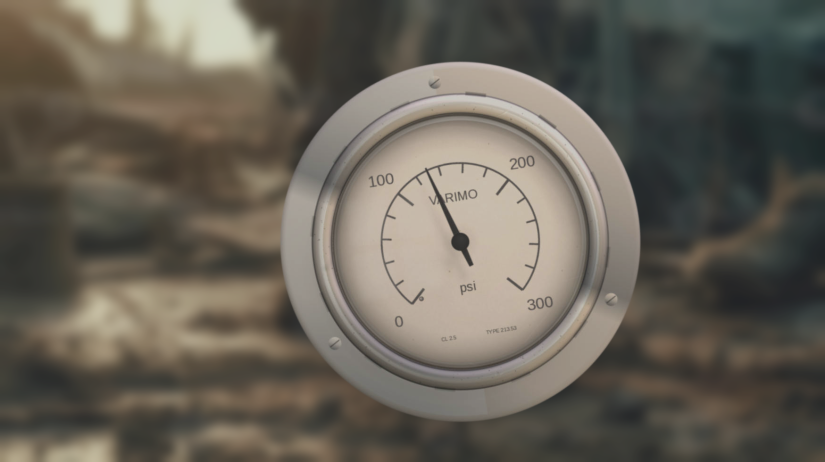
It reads 130 psi
